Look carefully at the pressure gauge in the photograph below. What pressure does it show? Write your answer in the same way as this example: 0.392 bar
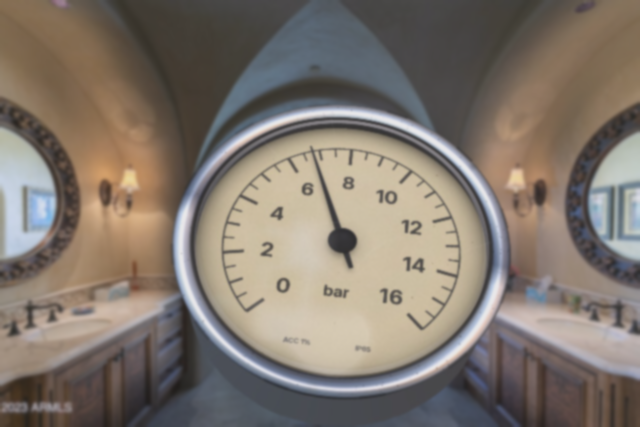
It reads 6.75 bar
